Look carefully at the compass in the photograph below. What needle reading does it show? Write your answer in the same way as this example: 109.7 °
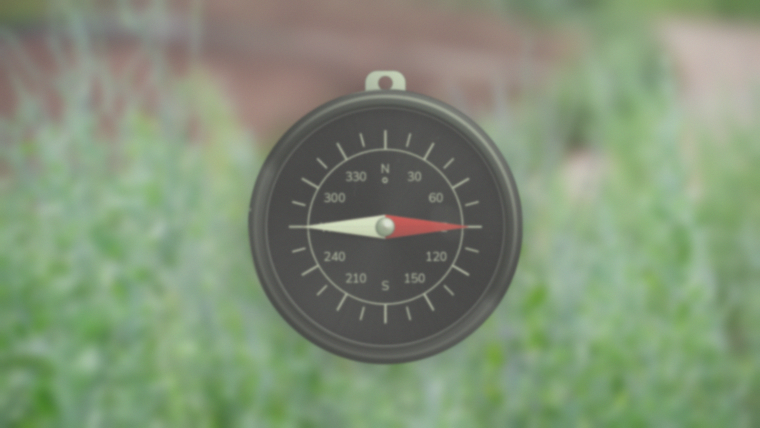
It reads 90 °
